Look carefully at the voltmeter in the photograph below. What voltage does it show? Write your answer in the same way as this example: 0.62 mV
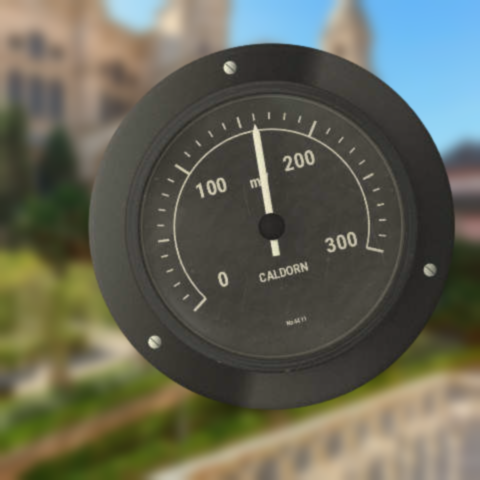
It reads 160 mV
